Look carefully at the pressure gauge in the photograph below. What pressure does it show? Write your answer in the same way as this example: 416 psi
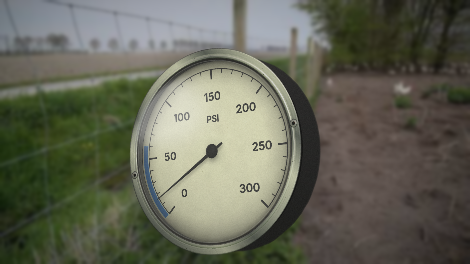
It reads 15 psi
